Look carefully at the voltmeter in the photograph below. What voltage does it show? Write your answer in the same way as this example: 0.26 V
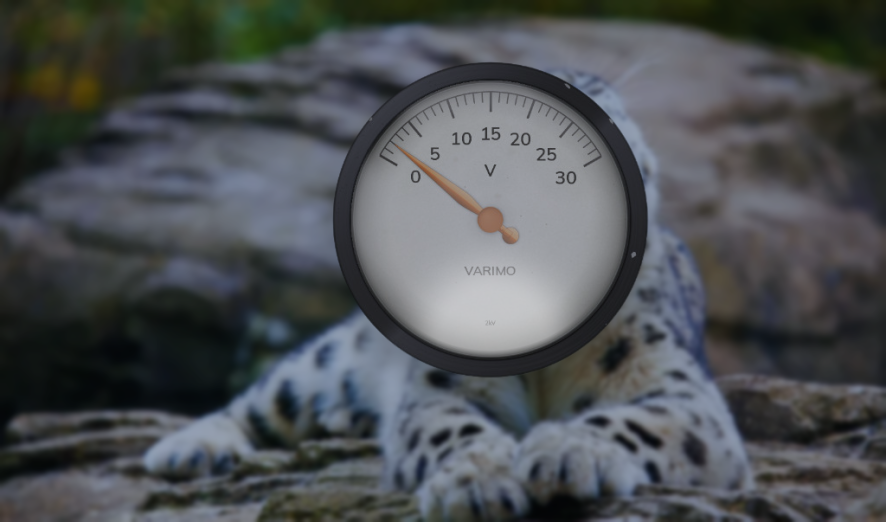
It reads 2 V
